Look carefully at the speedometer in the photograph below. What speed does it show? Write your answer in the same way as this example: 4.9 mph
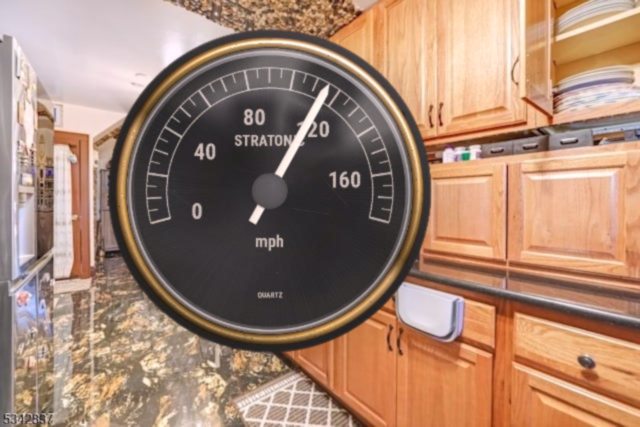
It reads 115 mph
